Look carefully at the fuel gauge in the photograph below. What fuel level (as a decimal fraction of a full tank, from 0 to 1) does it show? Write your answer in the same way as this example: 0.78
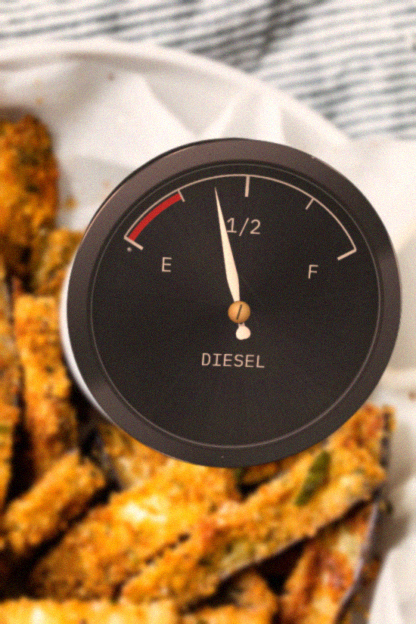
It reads 0.375
